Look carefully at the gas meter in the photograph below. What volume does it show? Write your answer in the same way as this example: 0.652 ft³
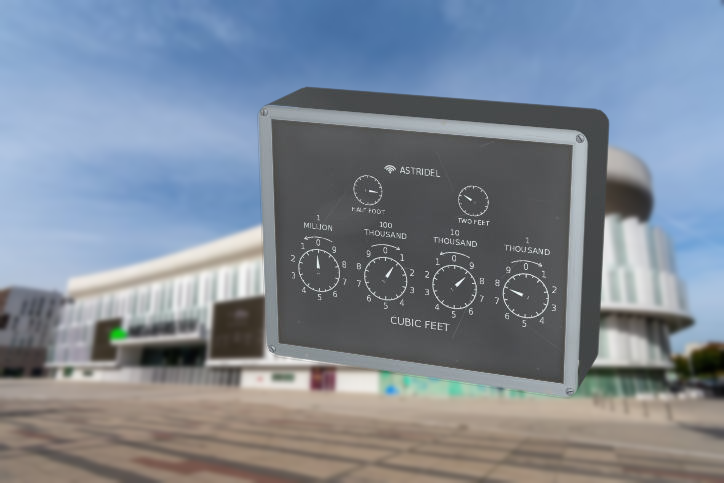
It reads 8800 ft³
